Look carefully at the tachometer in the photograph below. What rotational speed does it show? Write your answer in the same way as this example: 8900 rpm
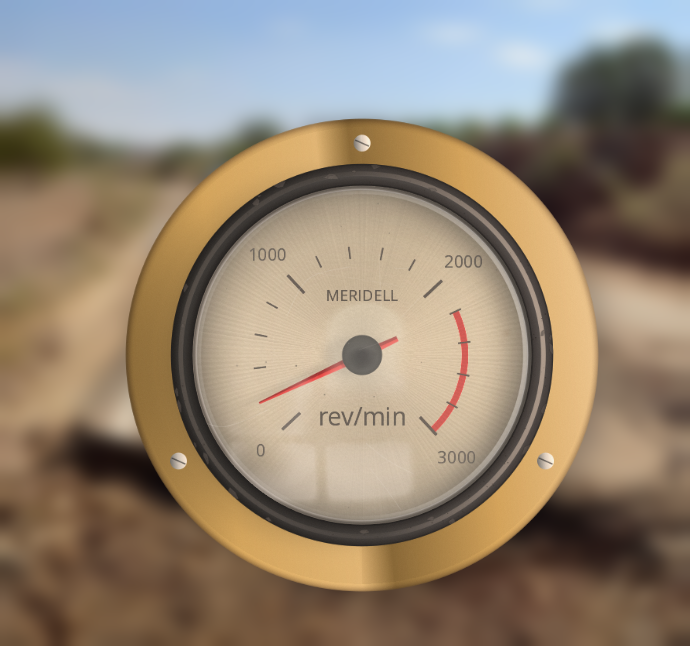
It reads 200 rpm
